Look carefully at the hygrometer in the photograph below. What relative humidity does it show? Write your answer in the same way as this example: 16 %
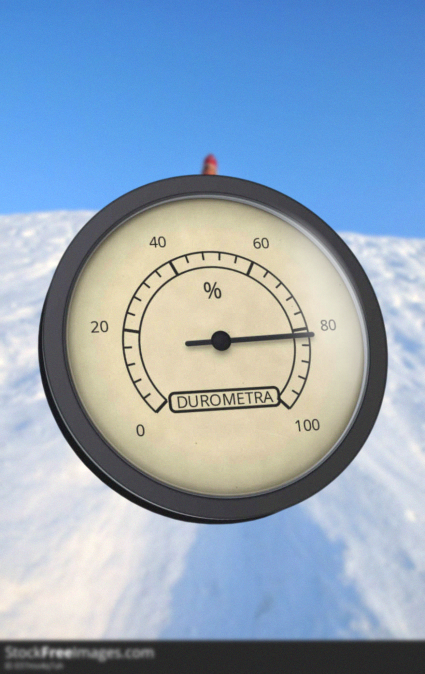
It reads 82 %
